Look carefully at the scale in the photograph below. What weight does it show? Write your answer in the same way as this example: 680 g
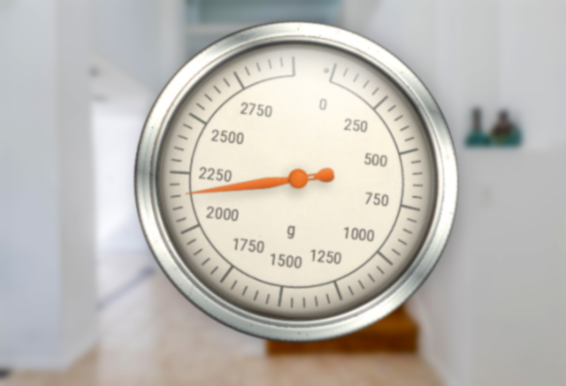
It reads 2150 g
